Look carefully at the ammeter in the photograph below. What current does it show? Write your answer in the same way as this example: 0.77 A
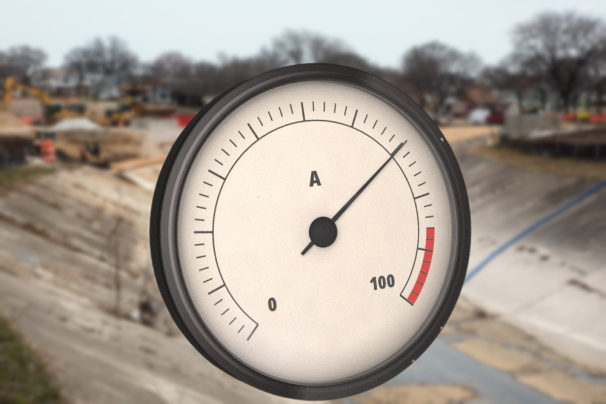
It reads 70 A
